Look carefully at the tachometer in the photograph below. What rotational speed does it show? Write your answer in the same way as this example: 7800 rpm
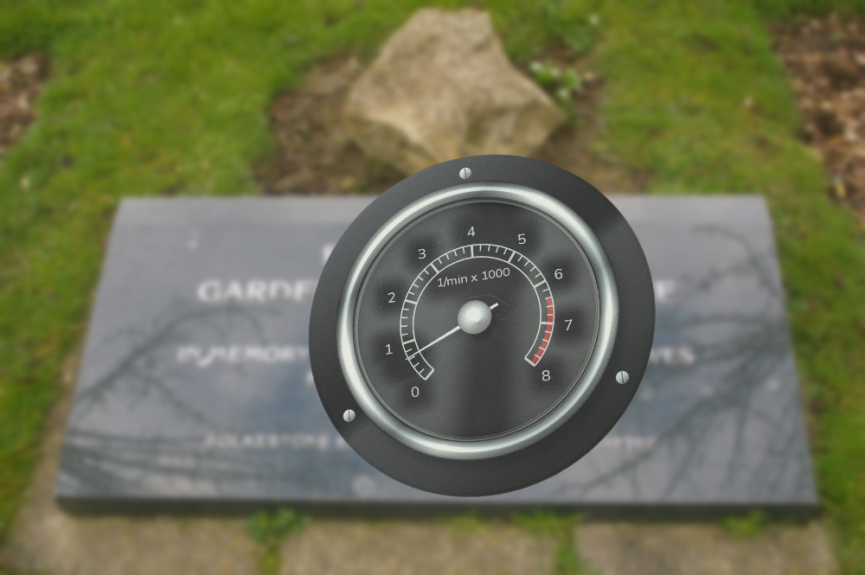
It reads 600 rpm
